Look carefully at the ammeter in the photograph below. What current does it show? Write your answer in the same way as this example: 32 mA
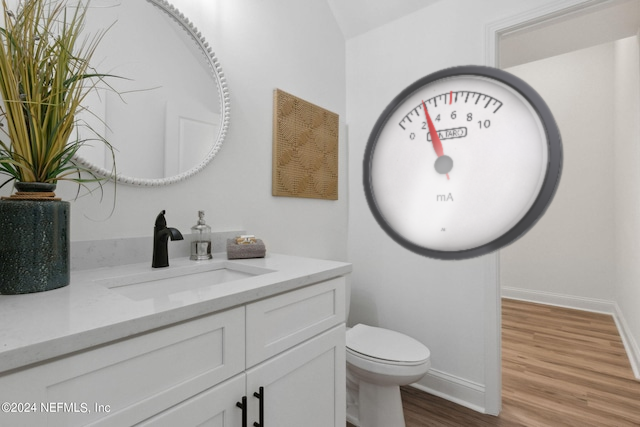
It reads 3 mA
